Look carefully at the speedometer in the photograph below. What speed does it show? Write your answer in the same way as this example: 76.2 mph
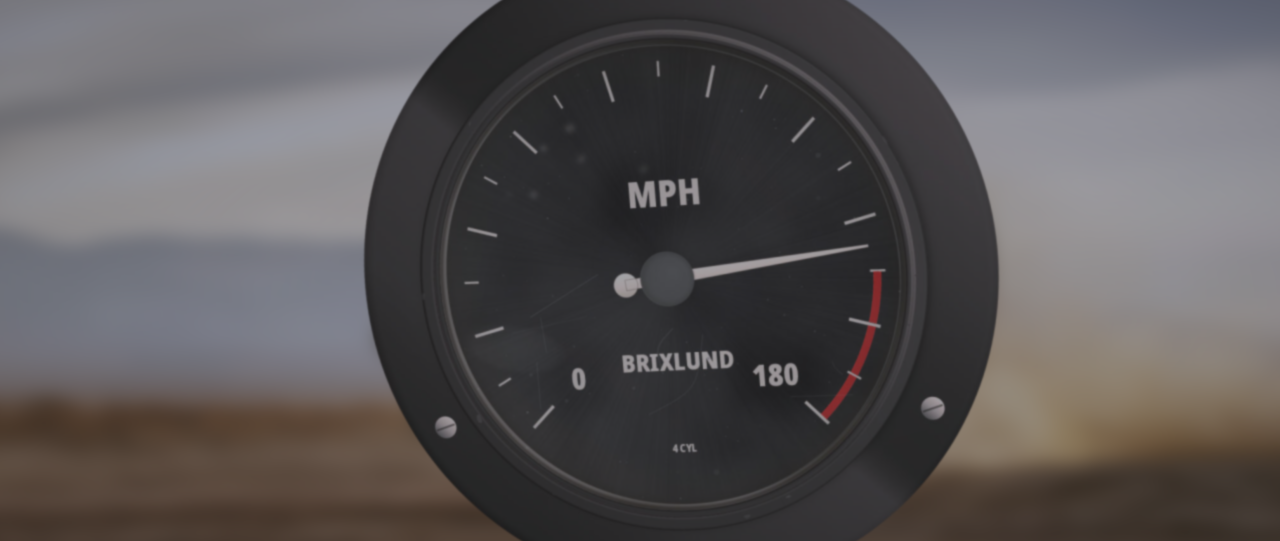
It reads 145 mph
